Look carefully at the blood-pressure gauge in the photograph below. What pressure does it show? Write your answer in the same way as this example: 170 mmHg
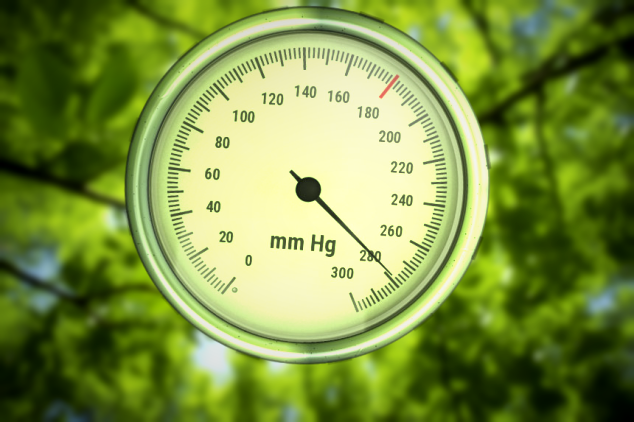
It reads 278 mmHg
